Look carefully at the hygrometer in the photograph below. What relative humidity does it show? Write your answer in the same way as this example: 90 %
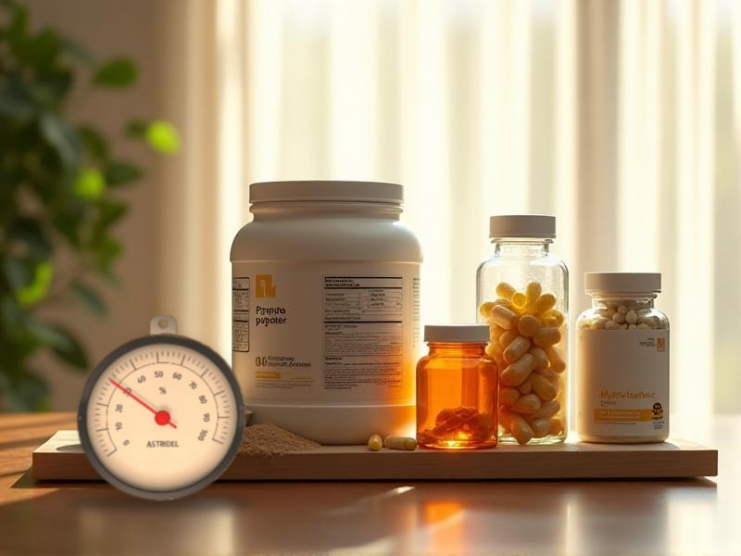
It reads 30 %
